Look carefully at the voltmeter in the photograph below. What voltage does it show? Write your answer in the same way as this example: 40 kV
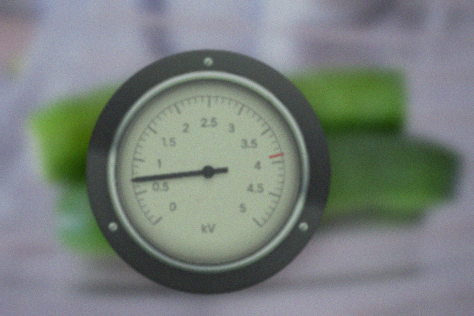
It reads 0.7 kV
